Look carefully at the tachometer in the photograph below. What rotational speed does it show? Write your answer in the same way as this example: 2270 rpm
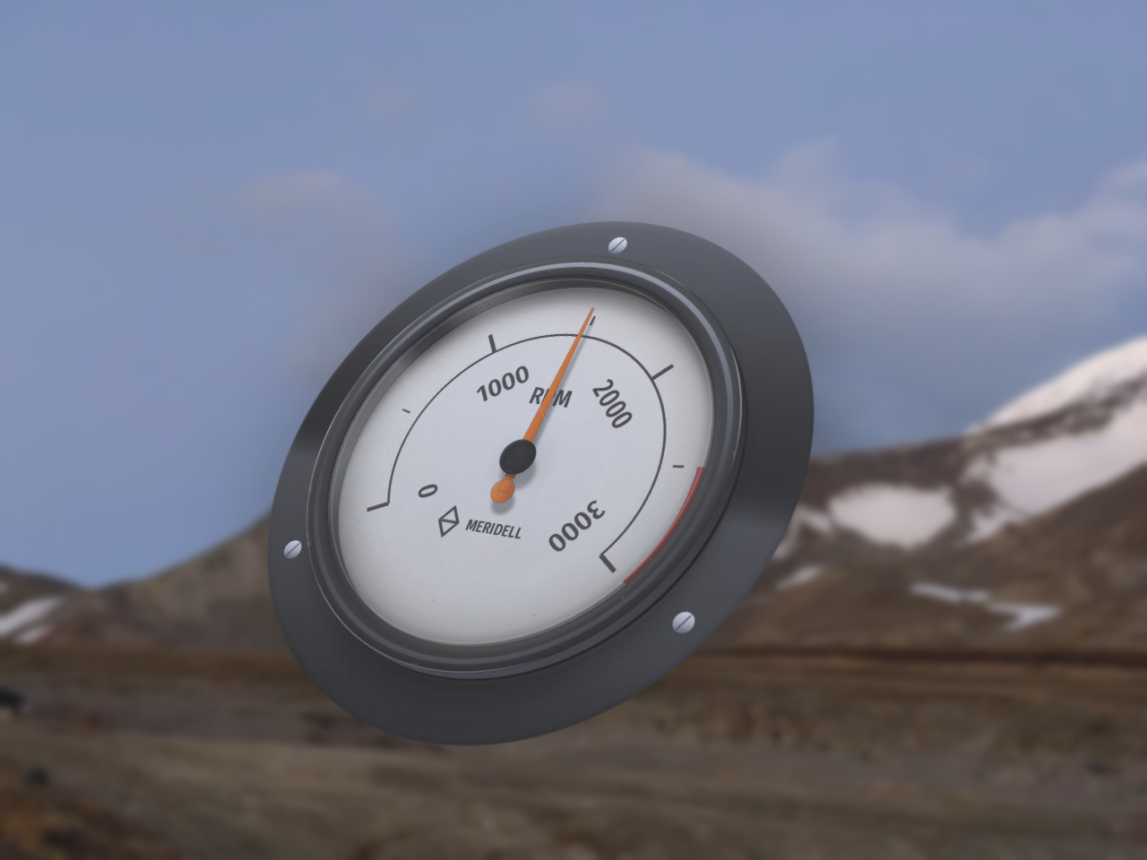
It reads 1500 rpm
